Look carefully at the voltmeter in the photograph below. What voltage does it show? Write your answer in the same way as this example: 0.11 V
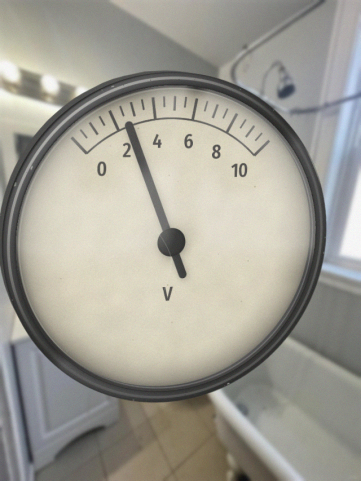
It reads 2.5 V
